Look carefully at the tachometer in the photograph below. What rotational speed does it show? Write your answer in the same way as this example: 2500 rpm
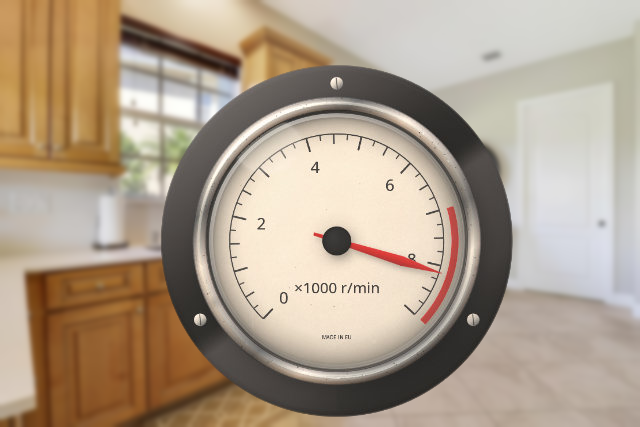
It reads 8125 rpm
